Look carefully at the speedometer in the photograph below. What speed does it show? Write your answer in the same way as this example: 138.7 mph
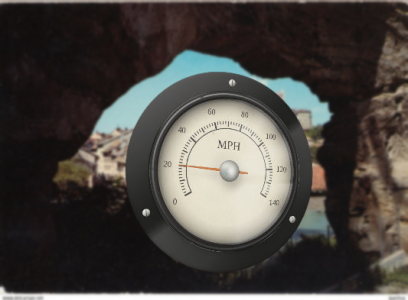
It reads 20 mph
